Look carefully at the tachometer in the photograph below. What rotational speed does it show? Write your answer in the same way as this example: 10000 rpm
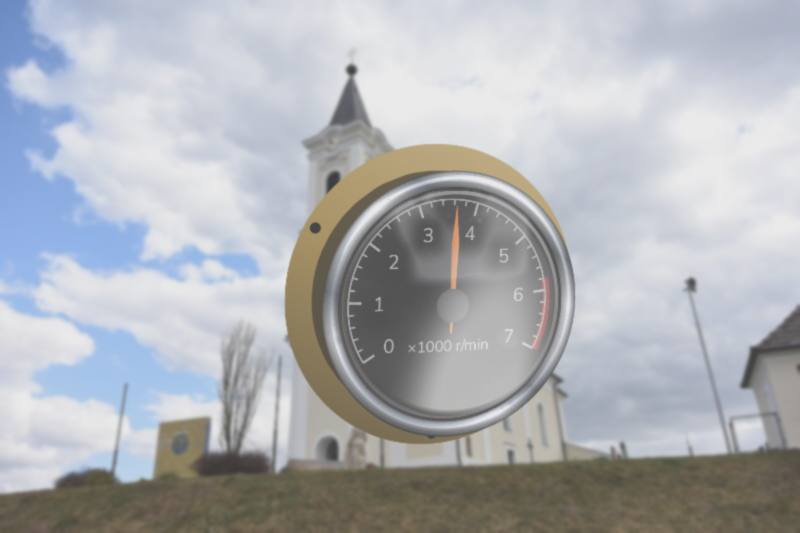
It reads 3600 rpm
